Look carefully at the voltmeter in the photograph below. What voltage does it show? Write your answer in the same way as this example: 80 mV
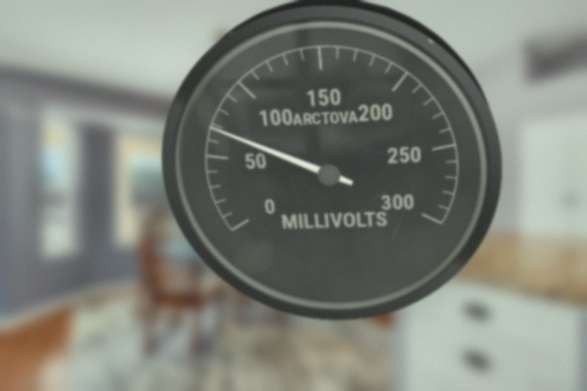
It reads 70 mV
